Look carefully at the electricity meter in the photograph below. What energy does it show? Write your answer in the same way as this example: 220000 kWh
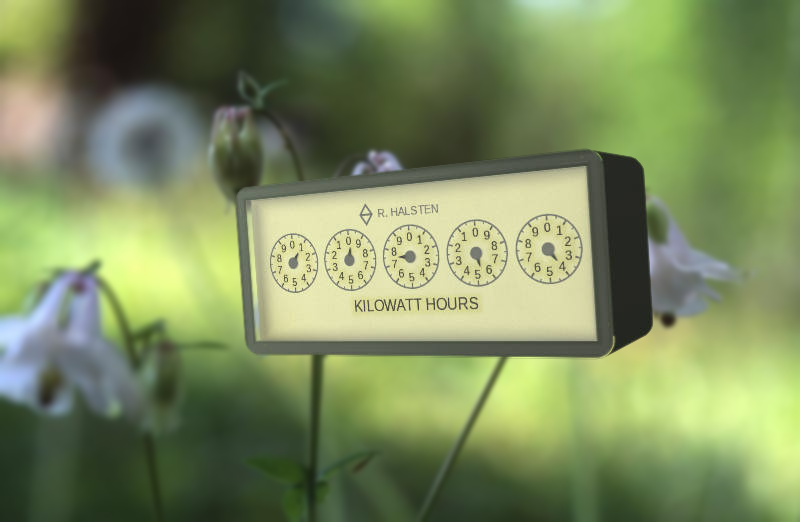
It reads 9754 kWh
